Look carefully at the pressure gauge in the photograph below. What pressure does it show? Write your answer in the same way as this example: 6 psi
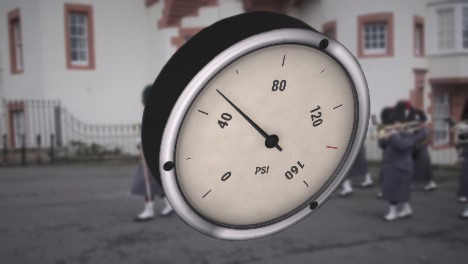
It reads 50 psi
